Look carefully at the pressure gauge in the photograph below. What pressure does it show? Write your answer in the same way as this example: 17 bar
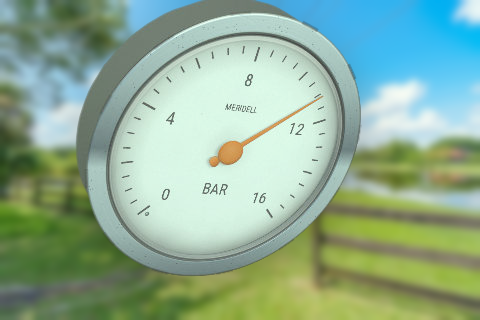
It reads 11 bar
